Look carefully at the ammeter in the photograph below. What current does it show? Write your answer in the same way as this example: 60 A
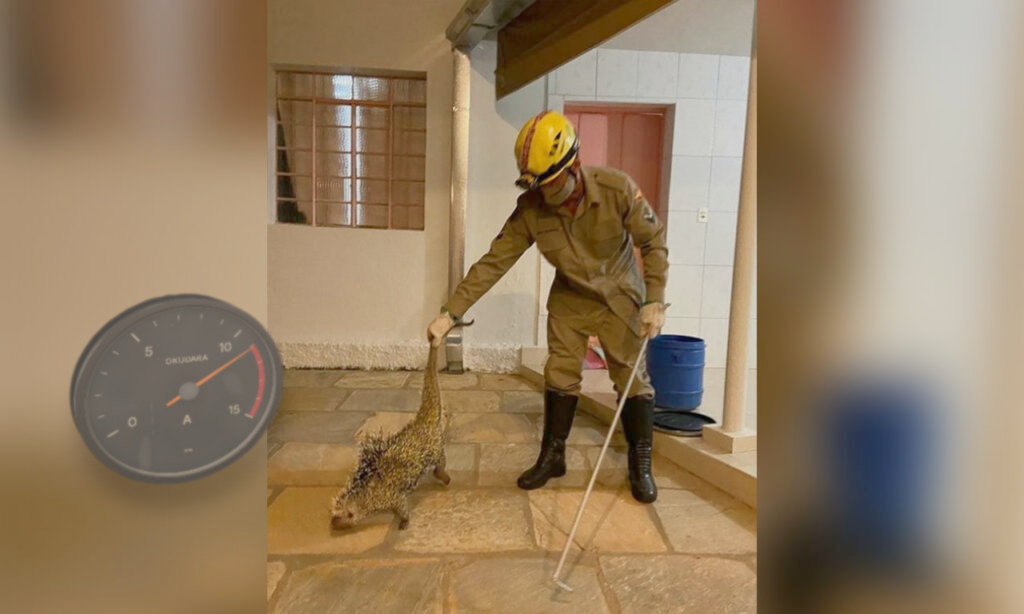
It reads 11 A
